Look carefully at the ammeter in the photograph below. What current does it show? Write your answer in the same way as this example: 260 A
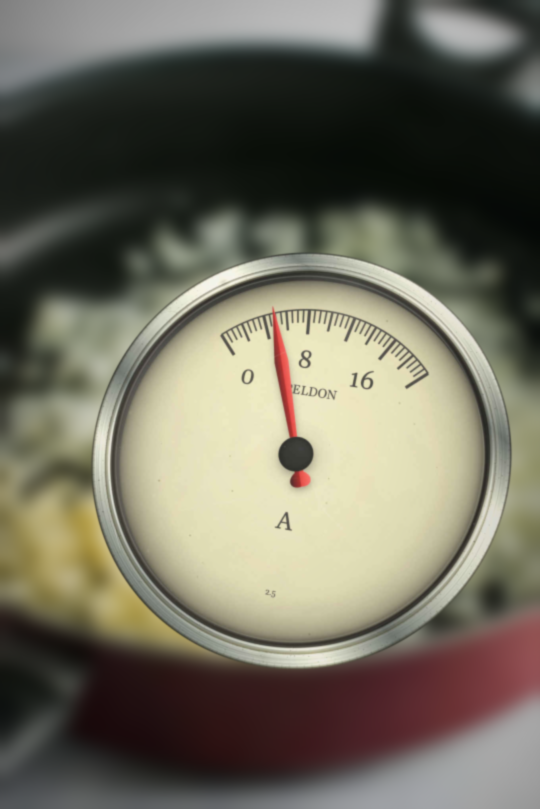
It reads 5 A
